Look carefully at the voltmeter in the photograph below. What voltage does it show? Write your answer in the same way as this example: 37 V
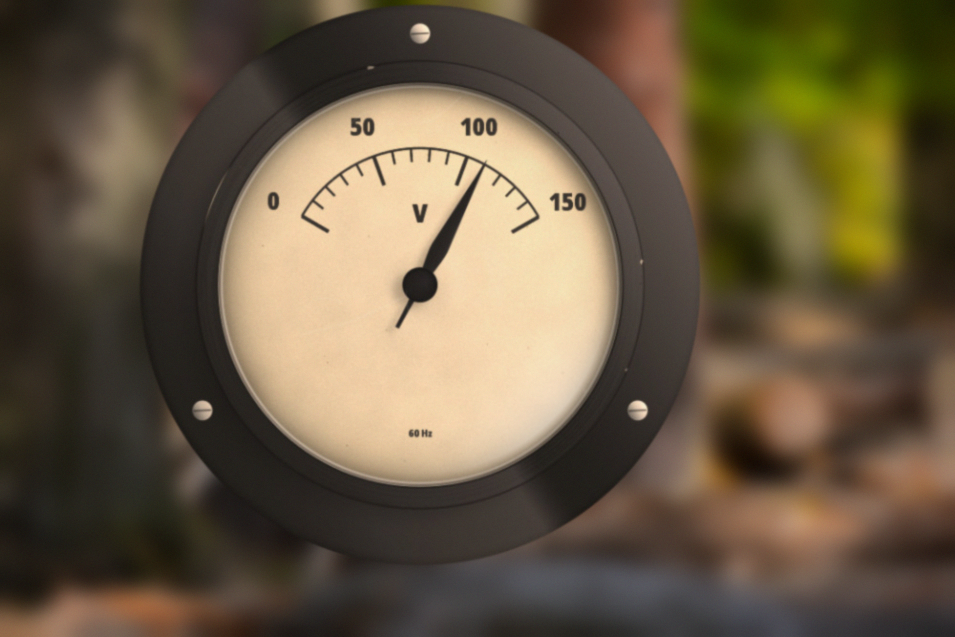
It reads 110 V
